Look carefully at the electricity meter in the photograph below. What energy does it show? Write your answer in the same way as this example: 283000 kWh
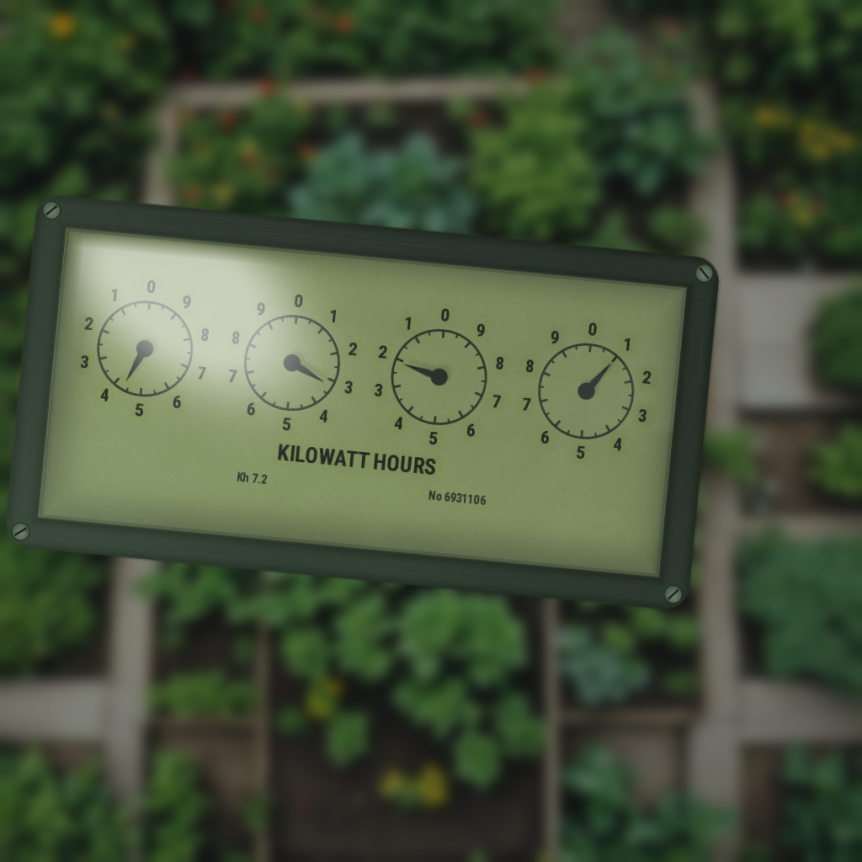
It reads 4321 kWh
